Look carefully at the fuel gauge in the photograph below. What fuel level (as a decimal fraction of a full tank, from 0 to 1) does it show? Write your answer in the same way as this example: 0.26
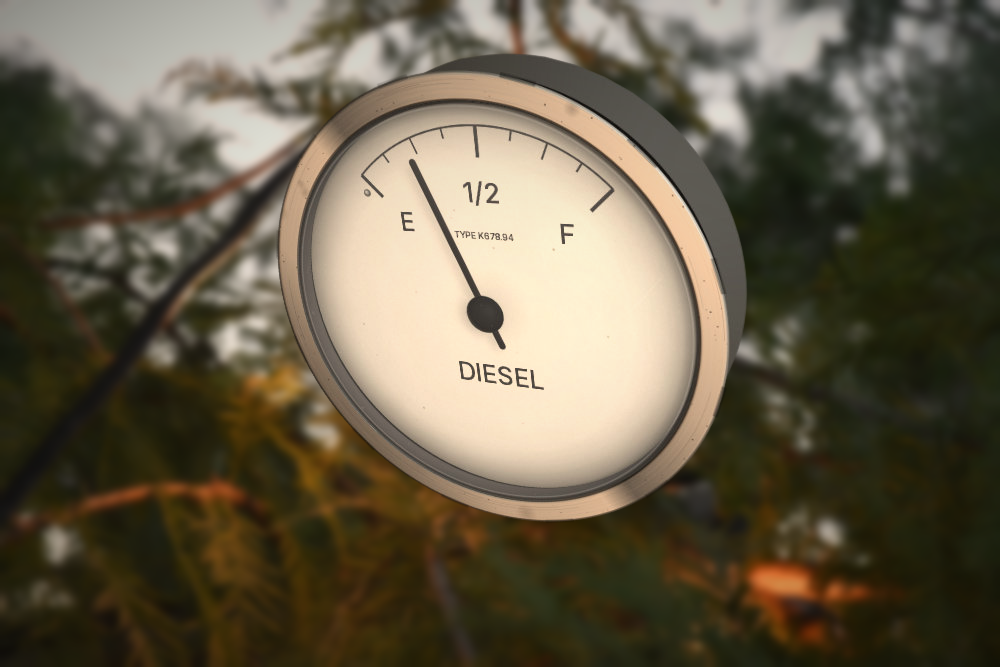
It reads 0.25
